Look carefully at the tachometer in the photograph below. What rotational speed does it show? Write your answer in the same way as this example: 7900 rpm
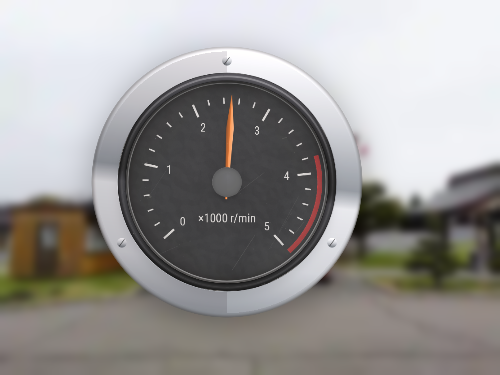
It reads 2500 rpm
